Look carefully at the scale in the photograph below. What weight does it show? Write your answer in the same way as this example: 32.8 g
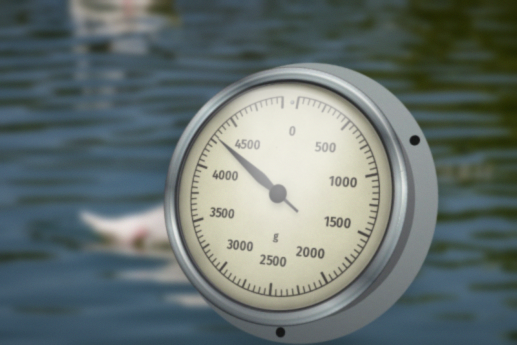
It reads 4300 g
